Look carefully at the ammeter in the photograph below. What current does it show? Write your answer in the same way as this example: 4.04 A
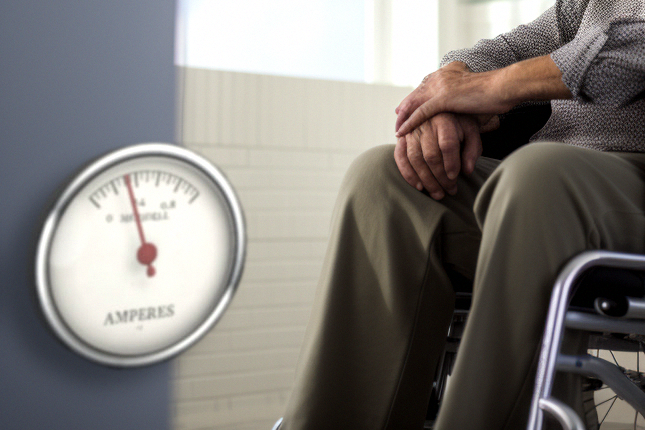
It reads 0.3 A
